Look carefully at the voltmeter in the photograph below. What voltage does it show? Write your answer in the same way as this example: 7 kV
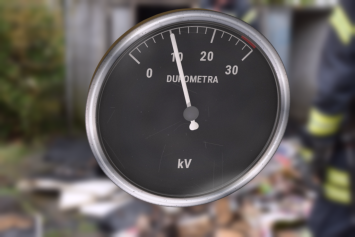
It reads 10 kV
